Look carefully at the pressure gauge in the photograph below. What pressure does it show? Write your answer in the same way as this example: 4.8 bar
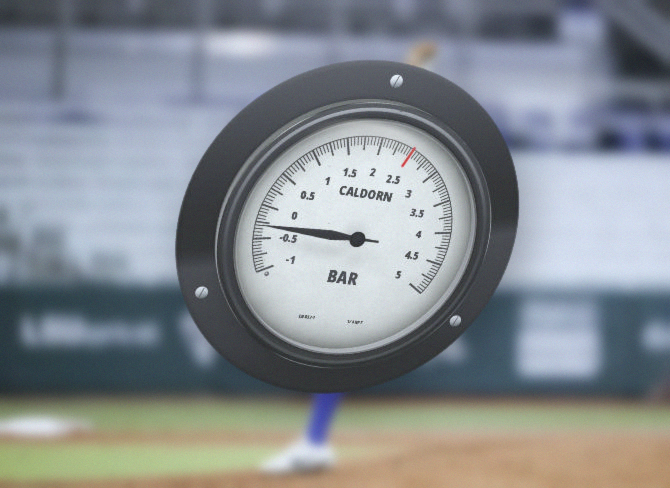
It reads -0.25 bar
